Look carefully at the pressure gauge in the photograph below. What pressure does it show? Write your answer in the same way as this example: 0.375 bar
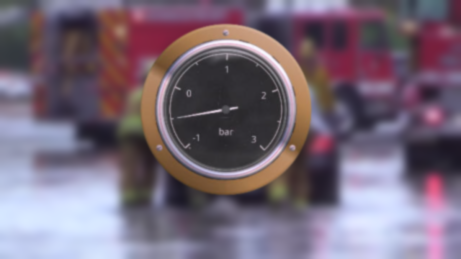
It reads -0.5 bar
